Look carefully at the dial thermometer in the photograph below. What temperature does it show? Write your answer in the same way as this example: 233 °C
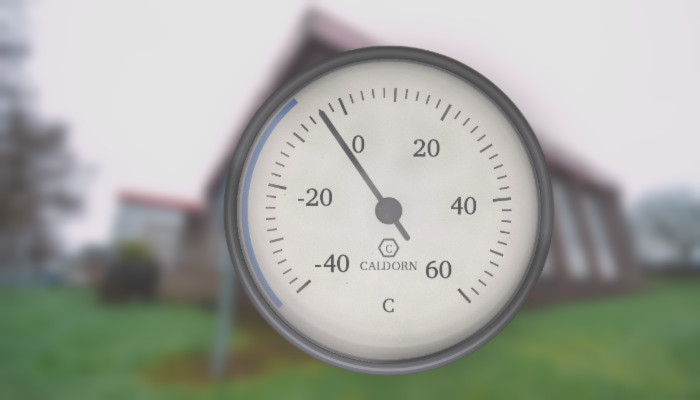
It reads -4 °C
